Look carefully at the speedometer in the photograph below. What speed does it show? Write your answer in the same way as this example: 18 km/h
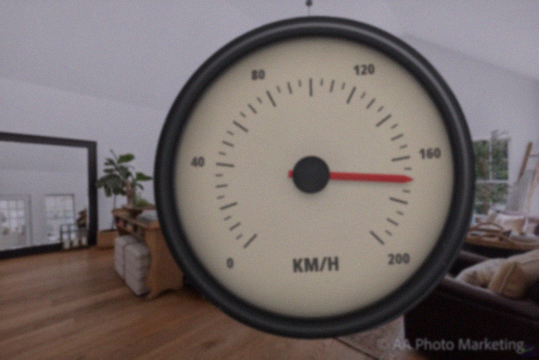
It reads 170 km/h
